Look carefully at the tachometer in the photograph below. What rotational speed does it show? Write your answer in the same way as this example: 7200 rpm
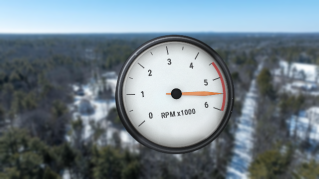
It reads 5500 rpm
